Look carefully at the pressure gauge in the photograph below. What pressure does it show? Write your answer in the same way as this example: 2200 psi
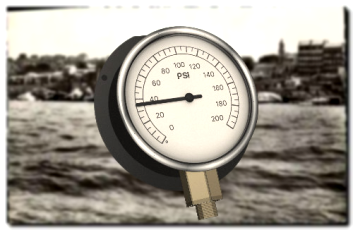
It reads 35 psi
